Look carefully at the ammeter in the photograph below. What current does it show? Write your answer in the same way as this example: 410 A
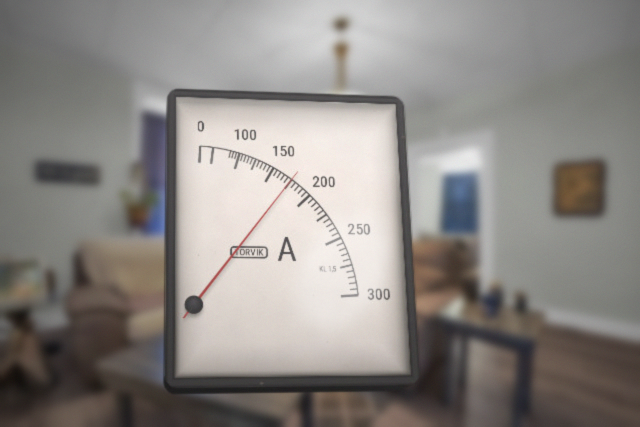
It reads 175 A
